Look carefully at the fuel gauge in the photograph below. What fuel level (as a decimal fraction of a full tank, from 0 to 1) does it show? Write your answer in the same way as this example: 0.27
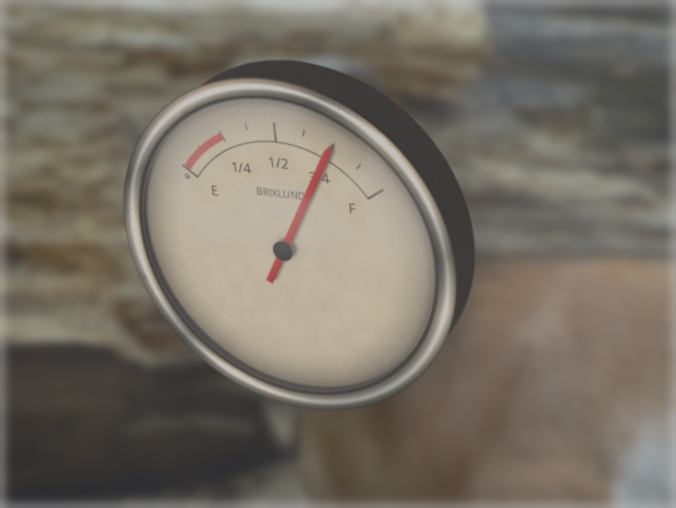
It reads 0.75
